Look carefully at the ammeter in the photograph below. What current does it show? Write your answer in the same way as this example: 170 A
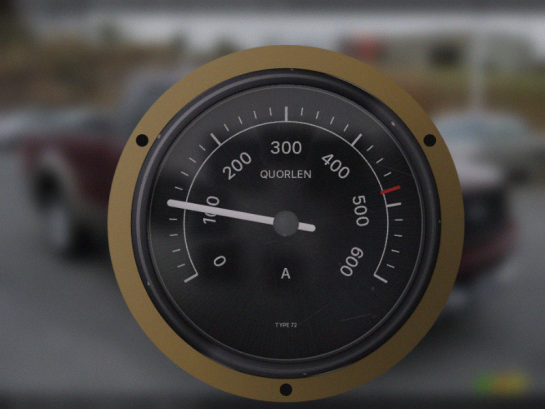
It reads 100 A
